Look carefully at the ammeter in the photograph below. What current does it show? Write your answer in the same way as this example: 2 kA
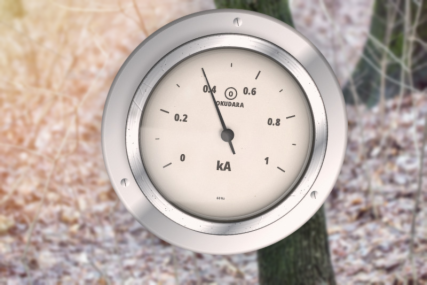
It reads 0.4 kA
